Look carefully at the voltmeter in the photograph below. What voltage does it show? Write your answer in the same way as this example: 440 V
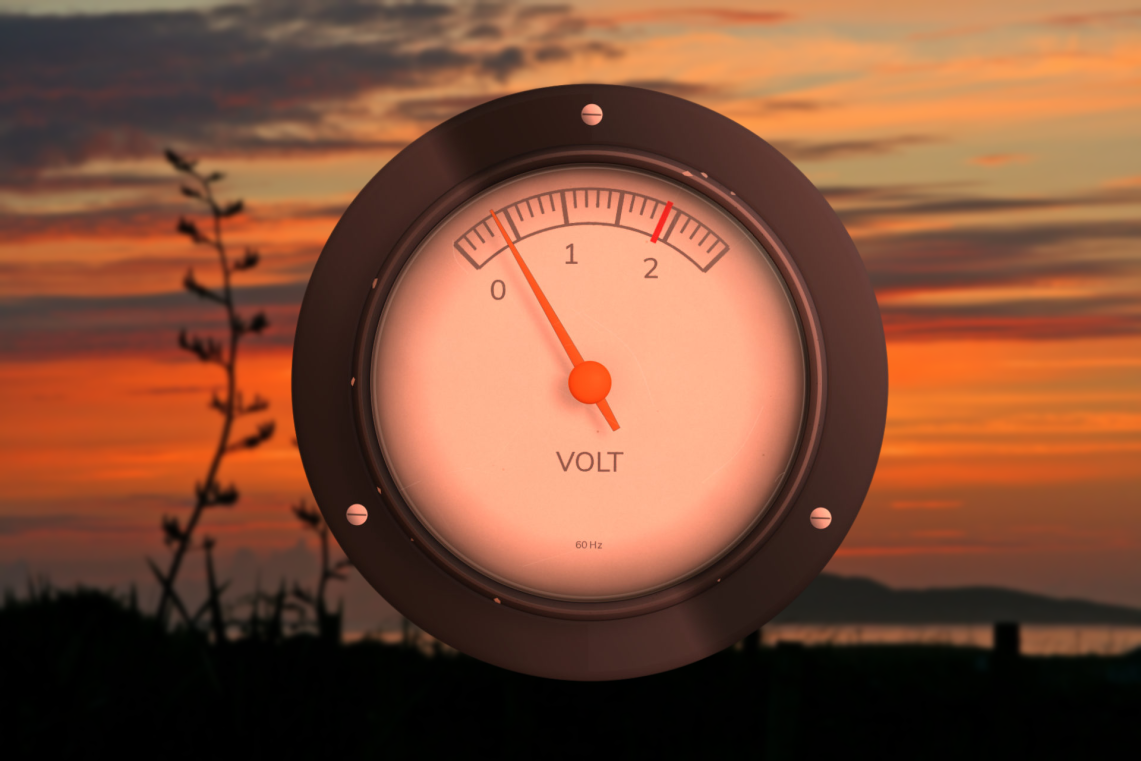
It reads 0.4 V
